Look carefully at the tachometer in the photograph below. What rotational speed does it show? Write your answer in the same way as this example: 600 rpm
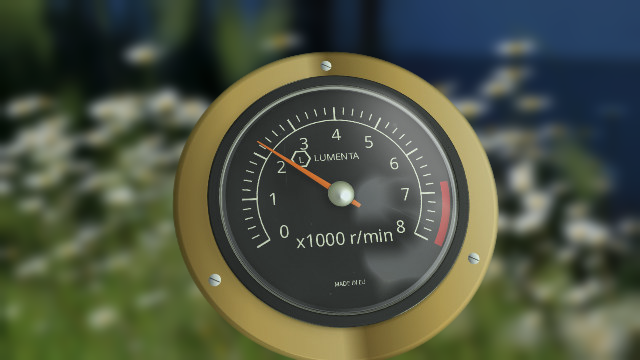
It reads 2200 rpm
